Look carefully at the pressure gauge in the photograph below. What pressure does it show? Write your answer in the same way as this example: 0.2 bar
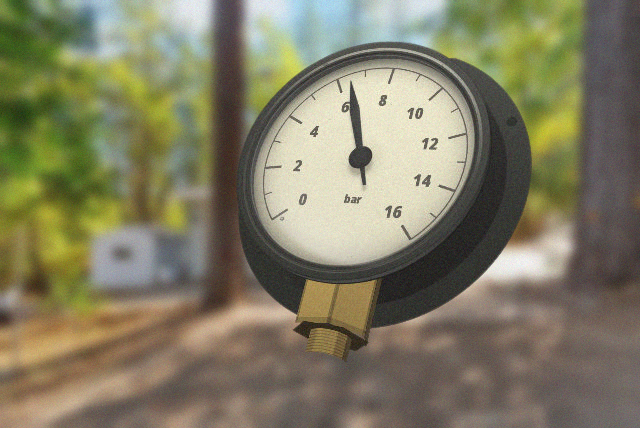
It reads 6.5 bar
